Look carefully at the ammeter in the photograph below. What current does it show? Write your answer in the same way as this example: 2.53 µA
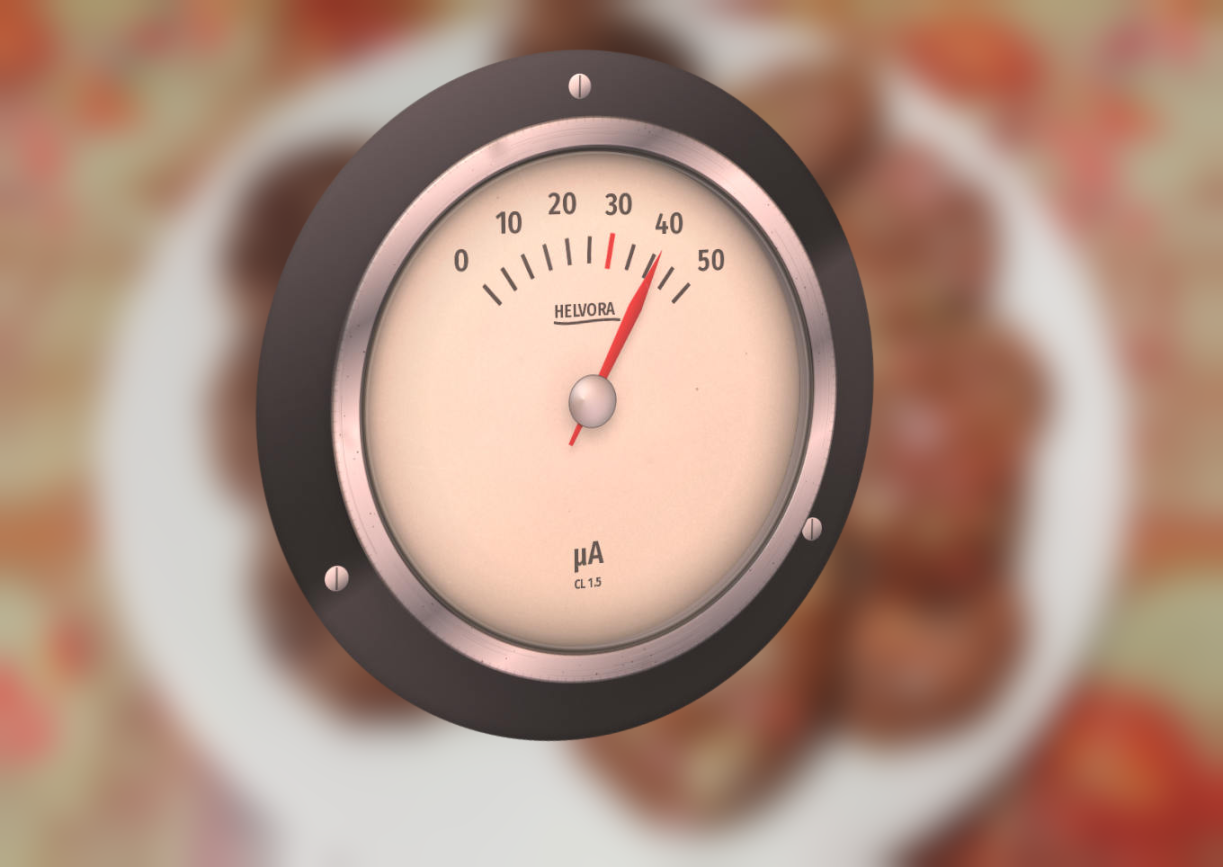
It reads 40 µA
